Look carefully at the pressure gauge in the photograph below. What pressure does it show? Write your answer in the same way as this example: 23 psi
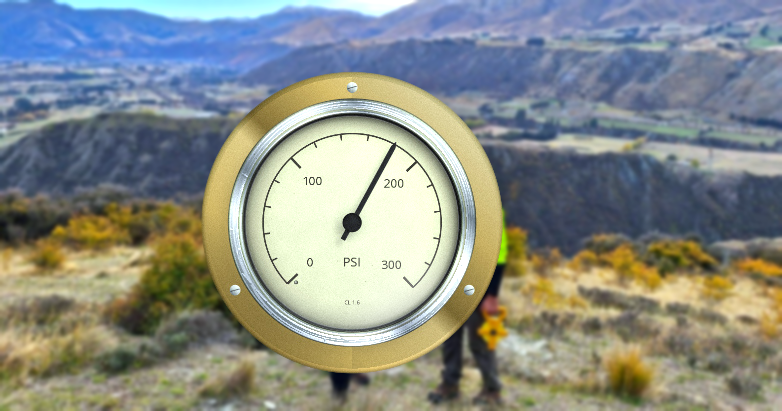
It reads 180 psi
